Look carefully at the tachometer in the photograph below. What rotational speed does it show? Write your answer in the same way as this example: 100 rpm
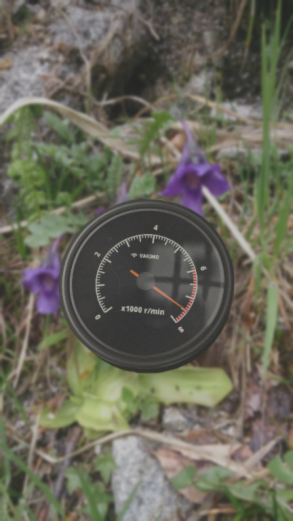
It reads 7500 rpm
